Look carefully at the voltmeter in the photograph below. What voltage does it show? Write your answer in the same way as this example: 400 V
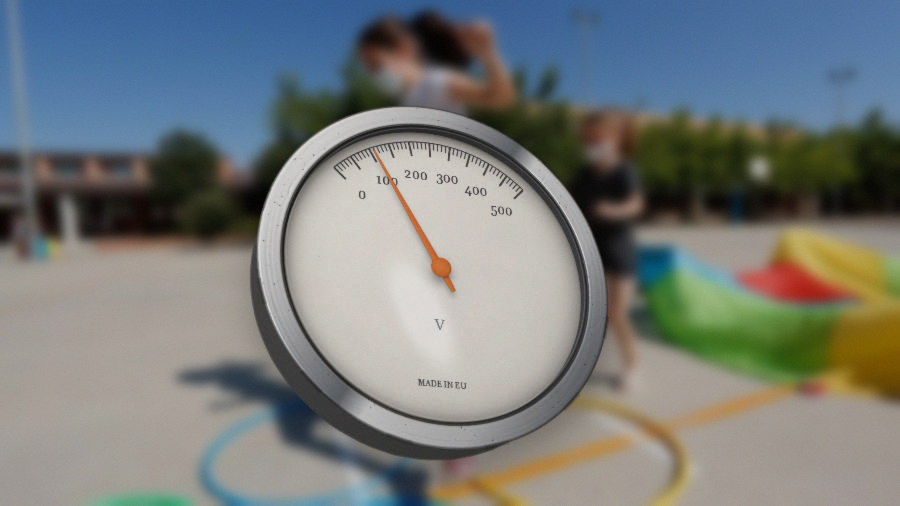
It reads 100 V
